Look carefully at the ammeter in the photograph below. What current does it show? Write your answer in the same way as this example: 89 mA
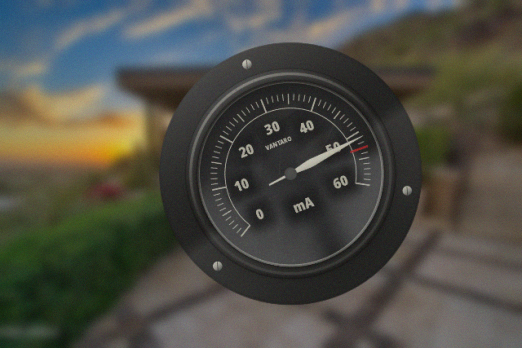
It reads 51 mA
